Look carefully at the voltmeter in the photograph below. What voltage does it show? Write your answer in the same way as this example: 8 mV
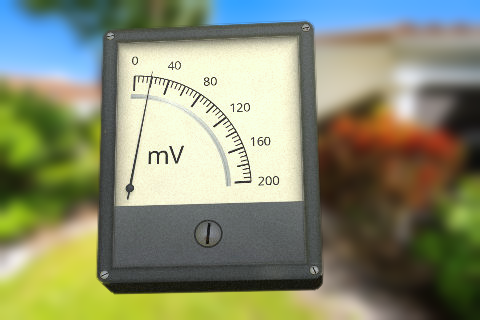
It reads 20 mV
